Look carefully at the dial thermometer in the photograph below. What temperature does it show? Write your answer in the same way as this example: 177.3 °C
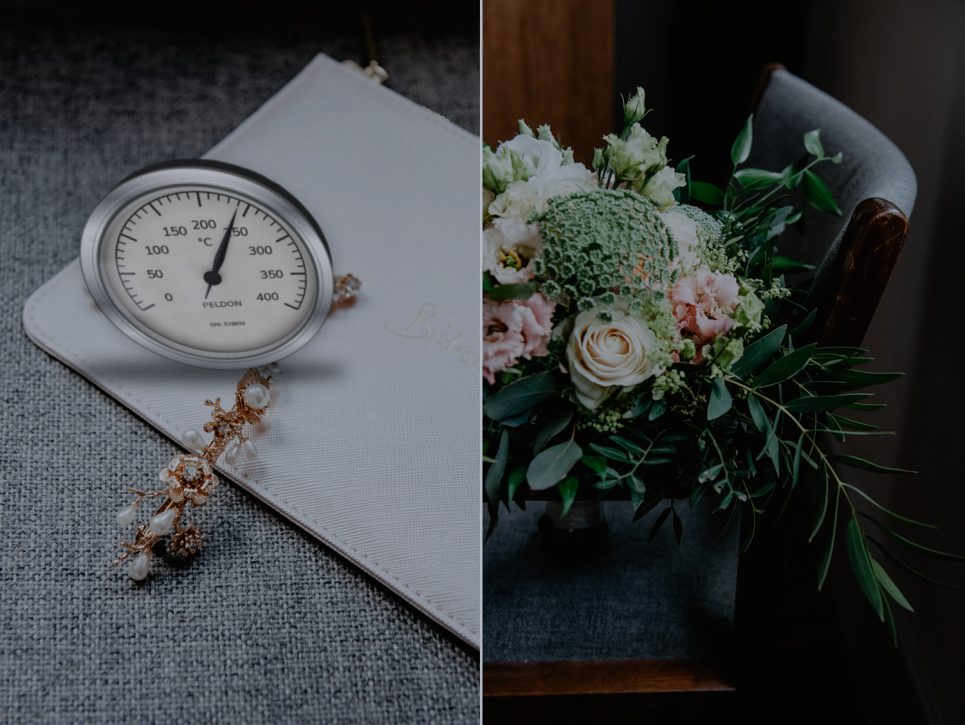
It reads 240 °C
